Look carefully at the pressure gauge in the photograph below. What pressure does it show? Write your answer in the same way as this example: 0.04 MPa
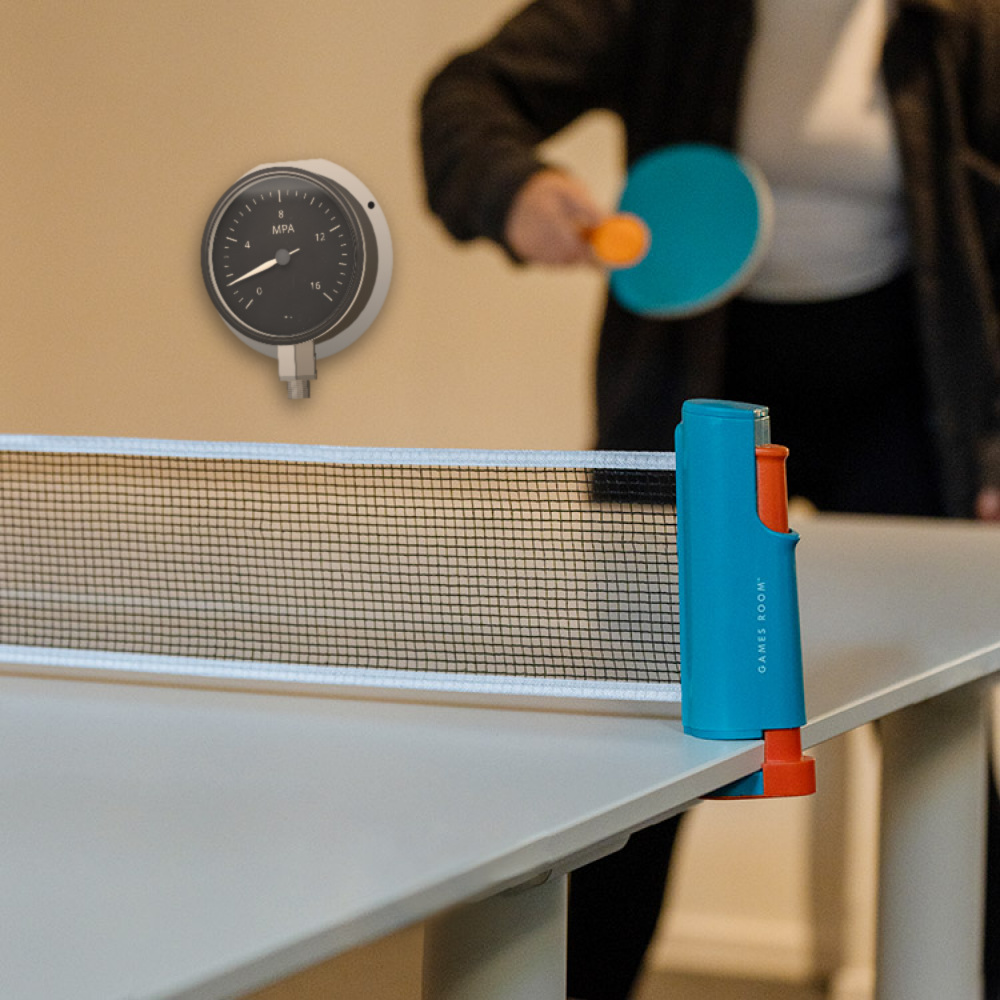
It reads 1.5 MPa
